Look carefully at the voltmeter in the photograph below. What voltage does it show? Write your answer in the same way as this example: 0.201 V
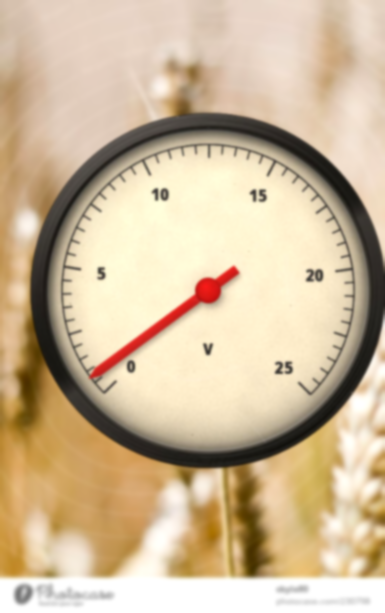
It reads 0.75 V
